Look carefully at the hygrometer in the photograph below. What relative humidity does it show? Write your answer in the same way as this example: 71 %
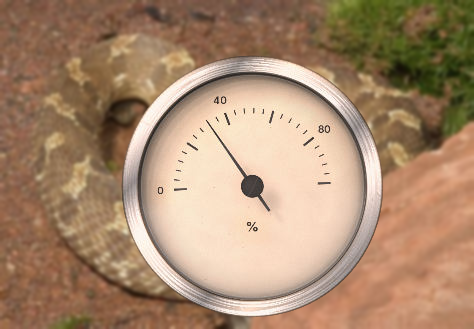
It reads 32 %
